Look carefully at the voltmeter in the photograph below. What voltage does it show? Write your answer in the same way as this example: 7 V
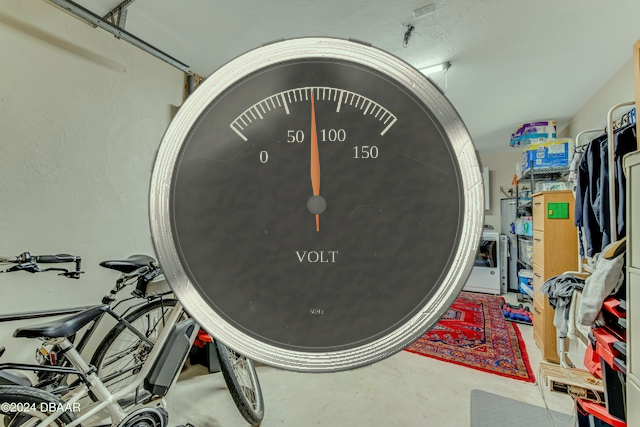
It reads 75 V
